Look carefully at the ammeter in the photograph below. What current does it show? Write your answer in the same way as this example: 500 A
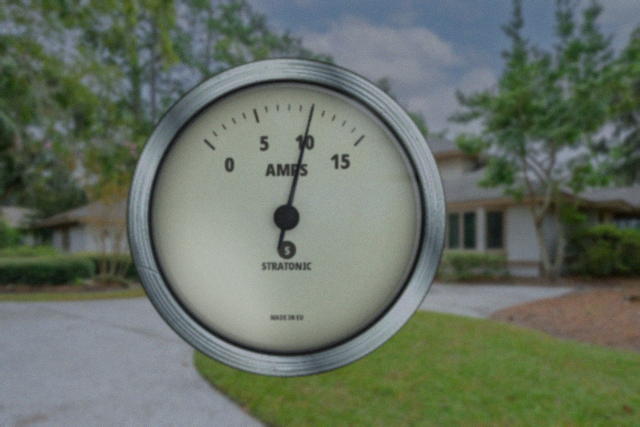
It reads 10 A
